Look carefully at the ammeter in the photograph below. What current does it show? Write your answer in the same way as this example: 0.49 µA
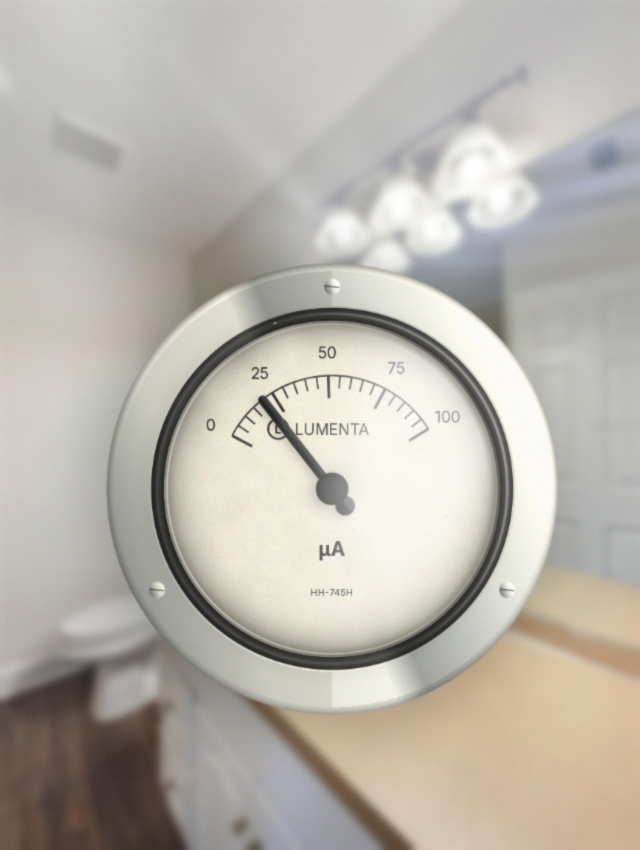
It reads 20 µA
